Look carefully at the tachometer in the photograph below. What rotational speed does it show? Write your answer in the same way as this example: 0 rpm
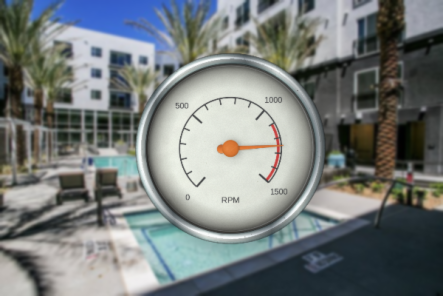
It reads 1250 rpm
